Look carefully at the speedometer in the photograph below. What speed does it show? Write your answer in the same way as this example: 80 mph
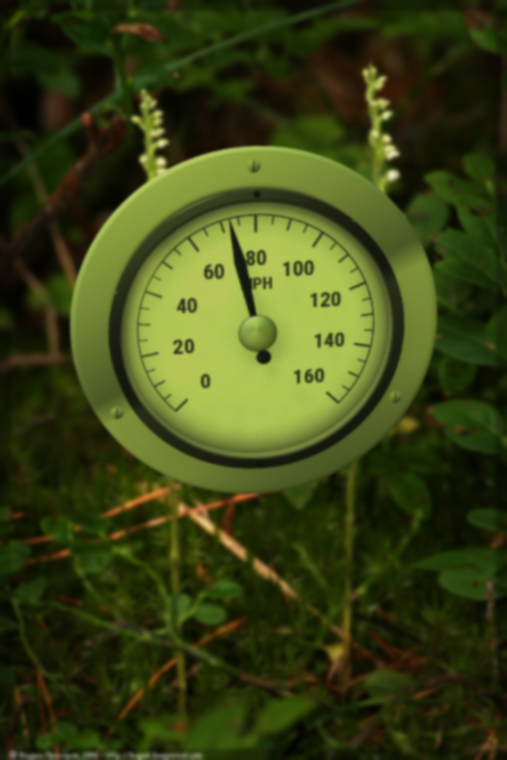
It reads 72.5 mph
